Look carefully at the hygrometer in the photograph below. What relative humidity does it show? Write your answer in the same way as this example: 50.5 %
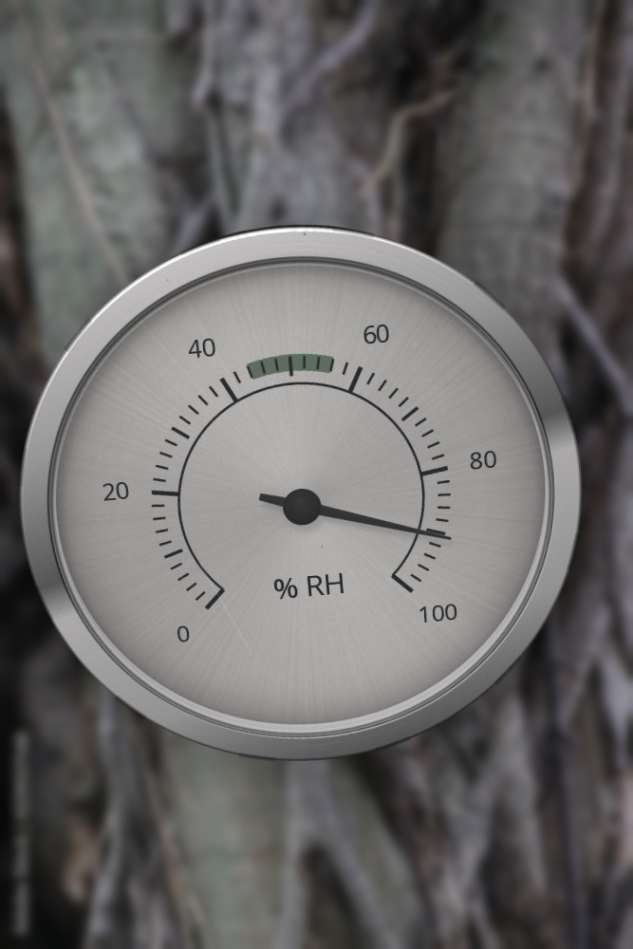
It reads 90 %
